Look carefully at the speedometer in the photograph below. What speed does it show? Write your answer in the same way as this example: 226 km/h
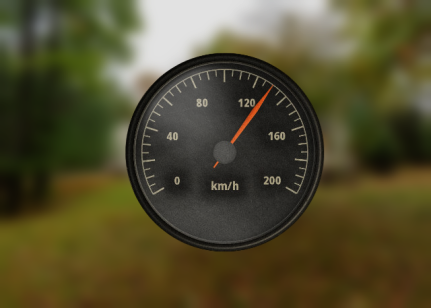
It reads 130 km/h
